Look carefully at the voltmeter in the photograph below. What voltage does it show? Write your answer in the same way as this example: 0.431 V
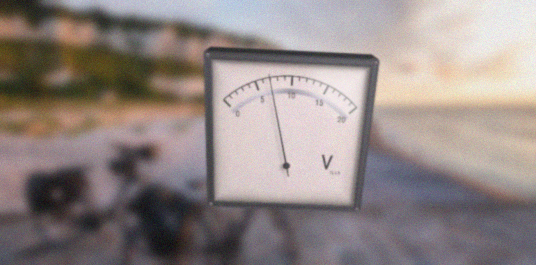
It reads 7 V
